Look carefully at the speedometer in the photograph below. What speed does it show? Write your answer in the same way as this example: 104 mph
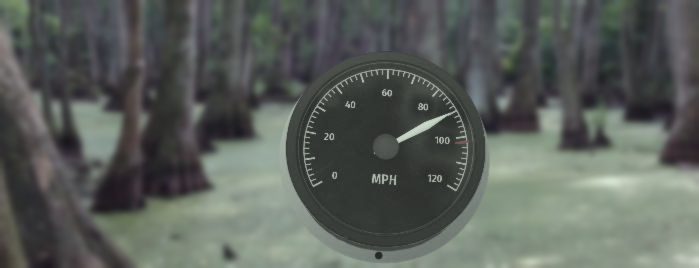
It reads 90 mph
